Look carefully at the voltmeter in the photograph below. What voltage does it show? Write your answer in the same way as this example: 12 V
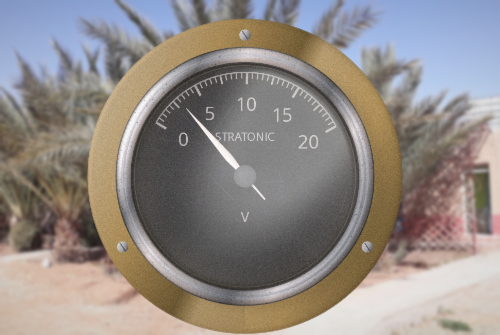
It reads 3 V
